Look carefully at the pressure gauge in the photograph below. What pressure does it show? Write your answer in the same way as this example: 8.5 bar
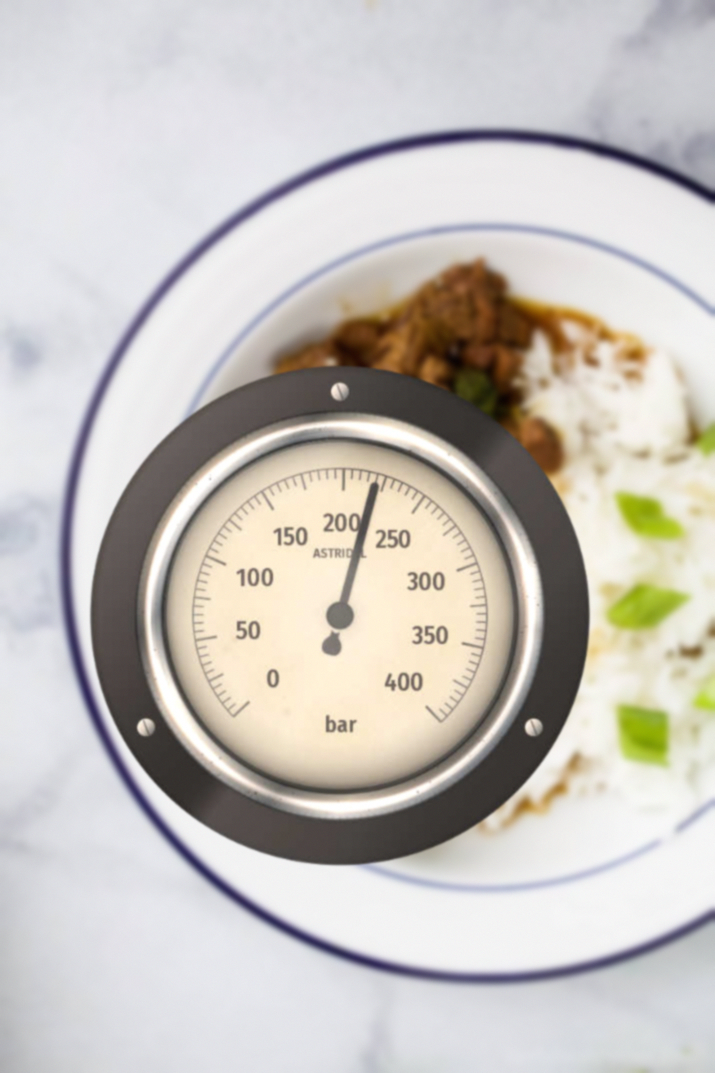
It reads 220 bar
